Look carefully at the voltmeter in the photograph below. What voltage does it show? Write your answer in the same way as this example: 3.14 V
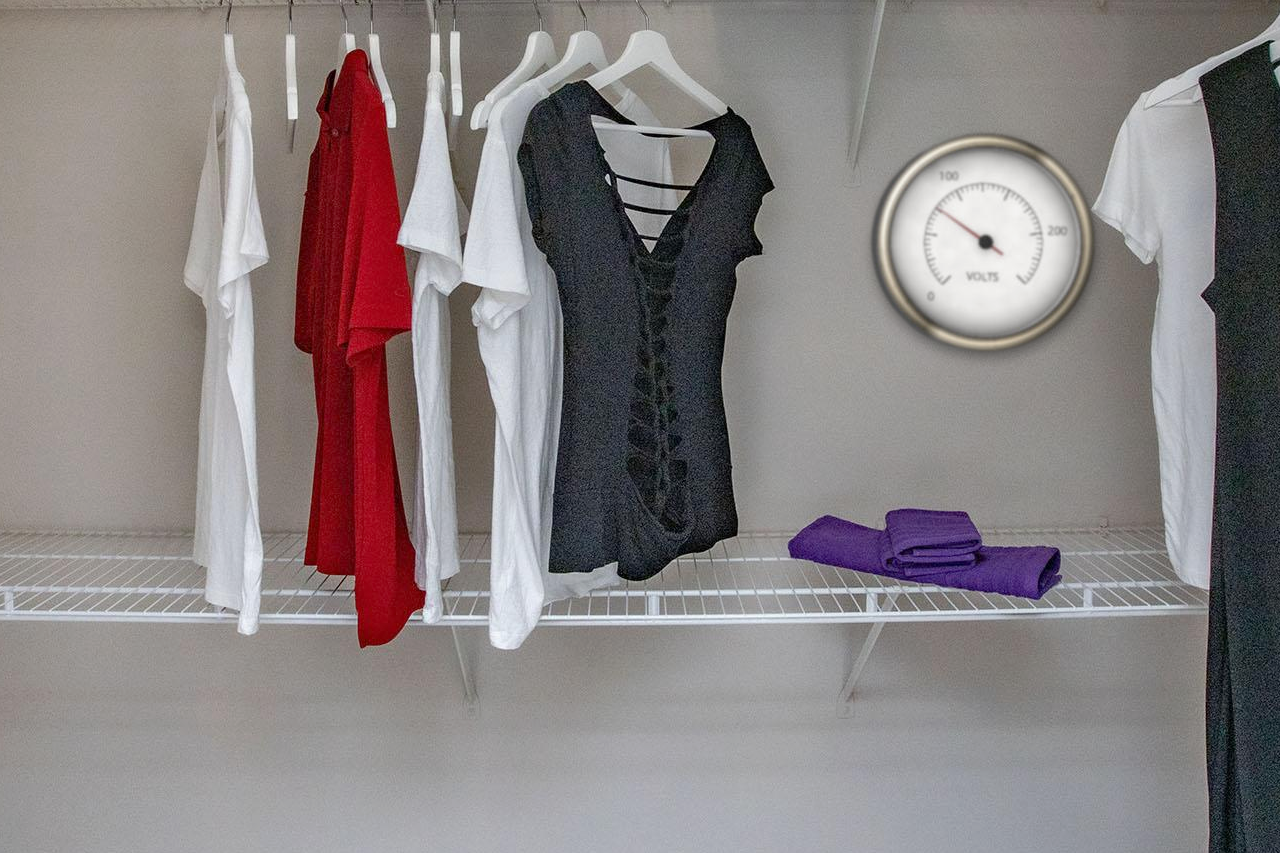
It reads 75 V
